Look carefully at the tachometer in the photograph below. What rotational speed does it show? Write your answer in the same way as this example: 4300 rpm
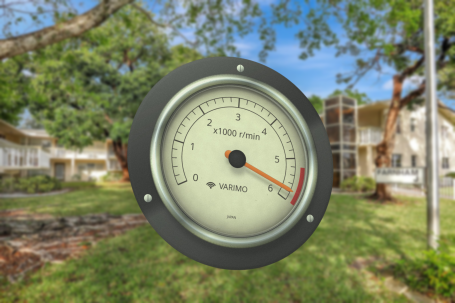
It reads 5800 rpm
